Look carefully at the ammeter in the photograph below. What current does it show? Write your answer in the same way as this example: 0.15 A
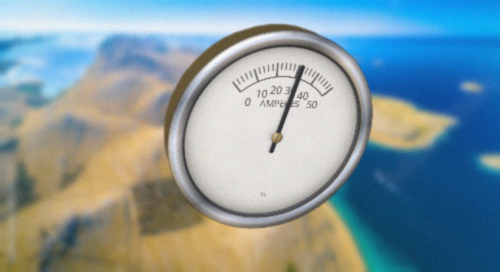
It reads 30 A
